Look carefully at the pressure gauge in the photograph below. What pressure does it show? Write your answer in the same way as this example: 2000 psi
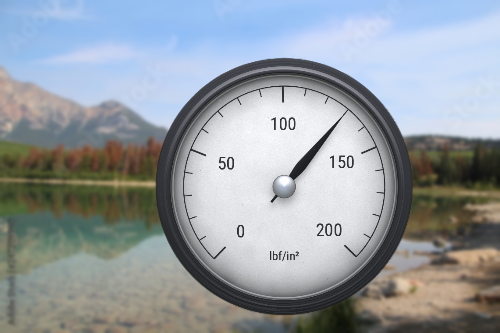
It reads 130 psi
